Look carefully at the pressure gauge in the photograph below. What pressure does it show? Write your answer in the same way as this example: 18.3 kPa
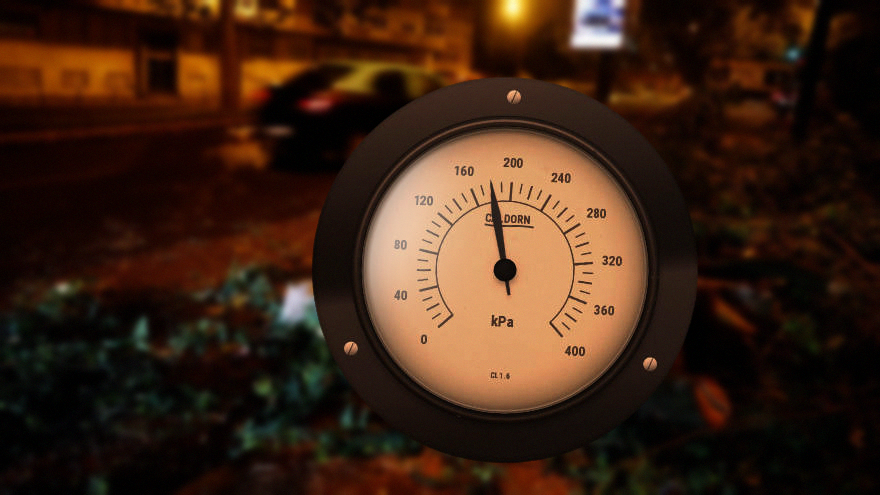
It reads 180 kPa
